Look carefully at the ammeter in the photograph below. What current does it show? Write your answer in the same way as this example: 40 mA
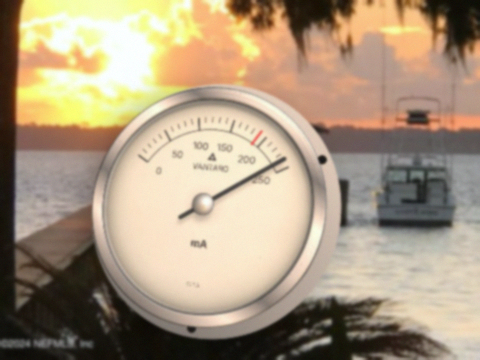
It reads 240 mA
